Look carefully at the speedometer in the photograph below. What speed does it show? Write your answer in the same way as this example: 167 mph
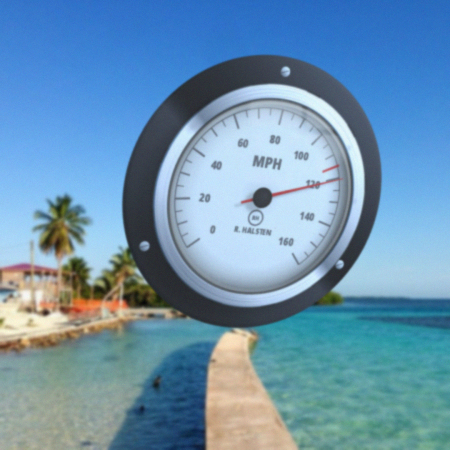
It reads 120 mph
